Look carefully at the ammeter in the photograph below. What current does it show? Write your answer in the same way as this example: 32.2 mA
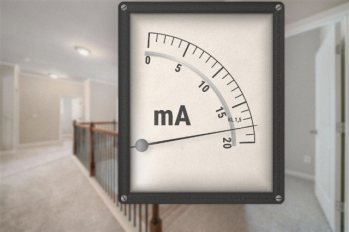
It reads 18 mA
